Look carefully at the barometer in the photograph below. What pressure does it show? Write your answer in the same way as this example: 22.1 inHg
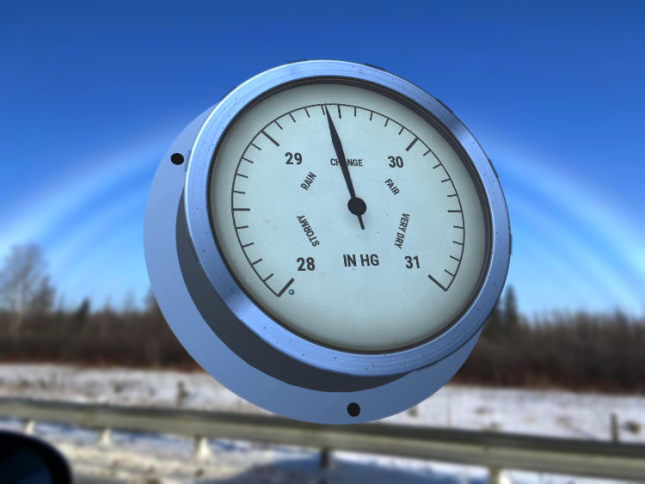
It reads 29.4 inHg
